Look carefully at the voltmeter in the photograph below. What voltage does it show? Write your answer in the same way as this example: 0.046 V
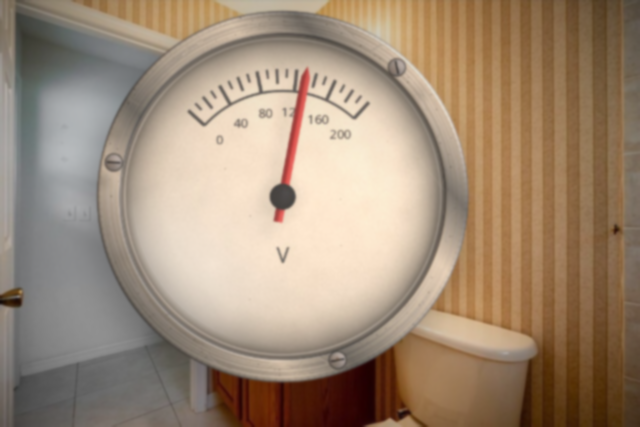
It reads 130 V
